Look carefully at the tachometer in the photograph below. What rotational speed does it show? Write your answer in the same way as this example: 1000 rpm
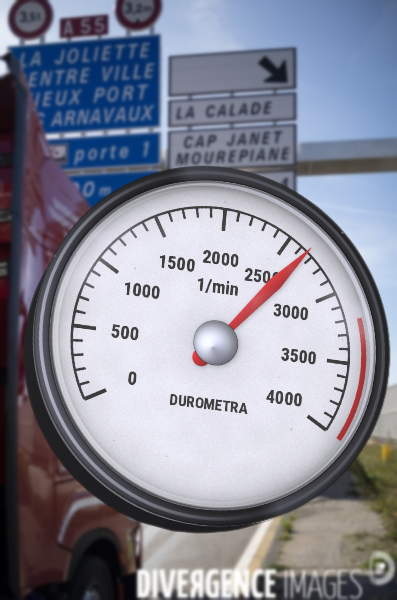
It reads 2650 rpm
